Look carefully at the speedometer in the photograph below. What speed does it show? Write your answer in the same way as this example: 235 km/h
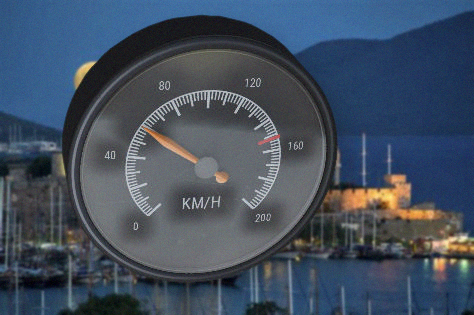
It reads 60 km/h
